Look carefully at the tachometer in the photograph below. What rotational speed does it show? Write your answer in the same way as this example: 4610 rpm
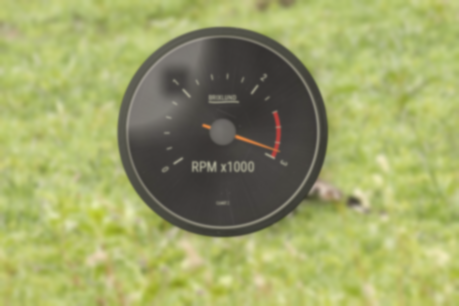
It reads 2900 rpm
